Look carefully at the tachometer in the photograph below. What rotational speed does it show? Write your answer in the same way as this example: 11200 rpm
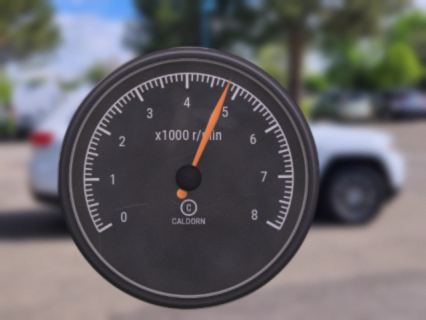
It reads 4800 rpm
